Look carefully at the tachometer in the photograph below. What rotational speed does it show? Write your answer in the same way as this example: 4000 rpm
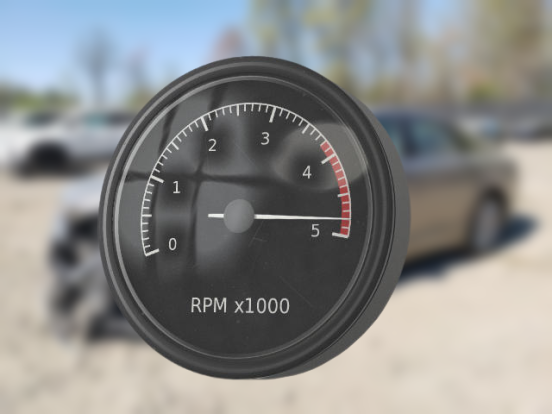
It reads 4800 rpm
